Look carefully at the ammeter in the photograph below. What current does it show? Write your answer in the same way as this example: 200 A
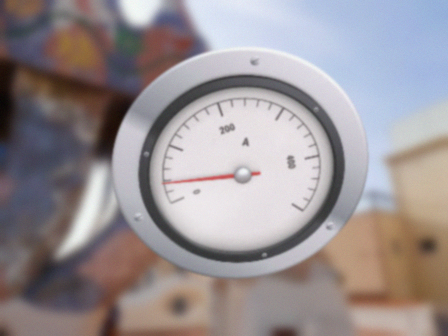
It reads 40 A
